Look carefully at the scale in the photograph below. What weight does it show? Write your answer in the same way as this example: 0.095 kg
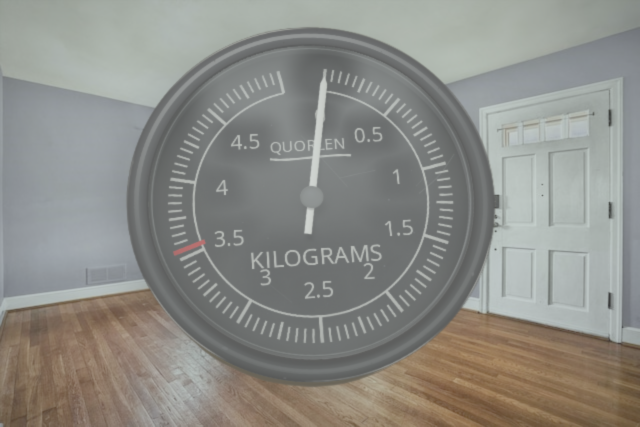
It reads 0 kg
